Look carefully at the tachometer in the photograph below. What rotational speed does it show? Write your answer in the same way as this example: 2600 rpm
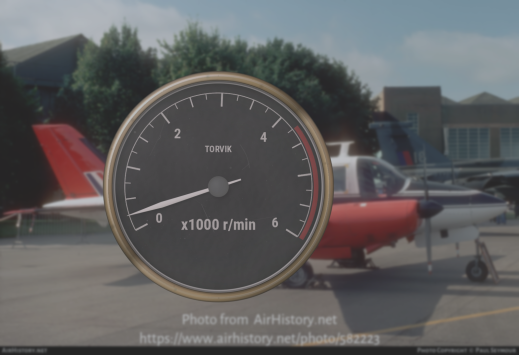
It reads 250 rpm
